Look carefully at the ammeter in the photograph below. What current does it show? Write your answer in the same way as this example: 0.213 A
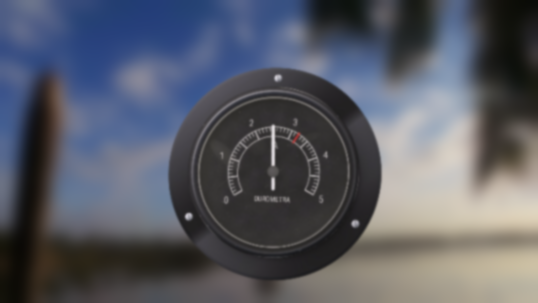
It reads 2.5 A
